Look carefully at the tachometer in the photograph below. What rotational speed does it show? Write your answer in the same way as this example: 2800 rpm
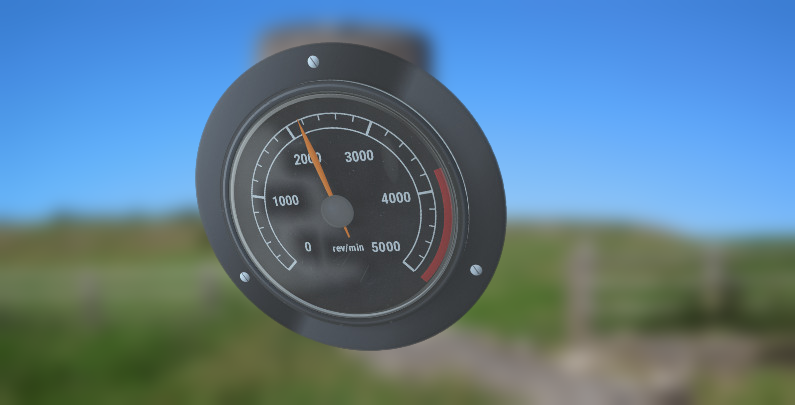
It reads 2200 rpm
